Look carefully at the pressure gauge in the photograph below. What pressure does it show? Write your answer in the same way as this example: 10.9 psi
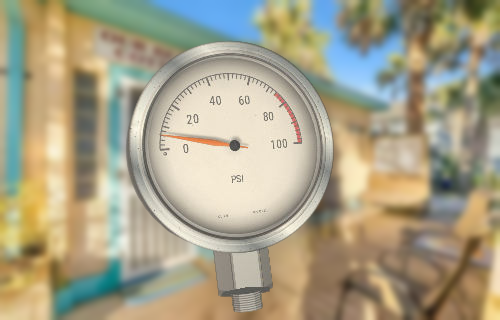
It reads 6 psi
